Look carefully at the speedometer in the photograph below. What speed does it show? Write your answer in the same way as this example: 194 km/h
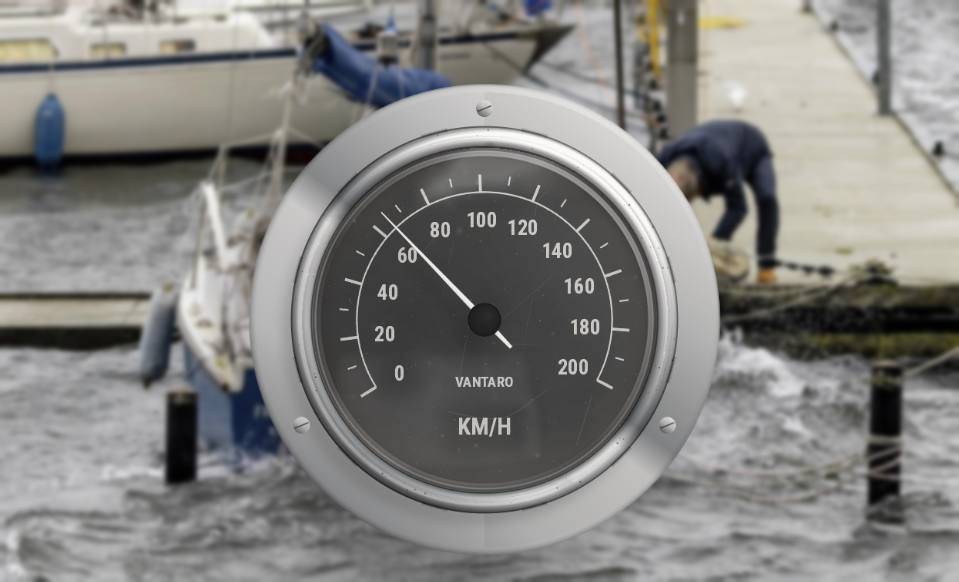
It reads 65 km/h
